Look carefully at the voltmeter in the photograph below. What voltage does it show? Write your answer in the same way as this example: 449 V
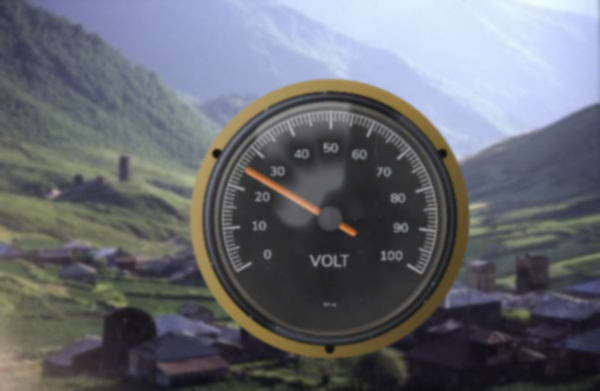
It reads 25 V
